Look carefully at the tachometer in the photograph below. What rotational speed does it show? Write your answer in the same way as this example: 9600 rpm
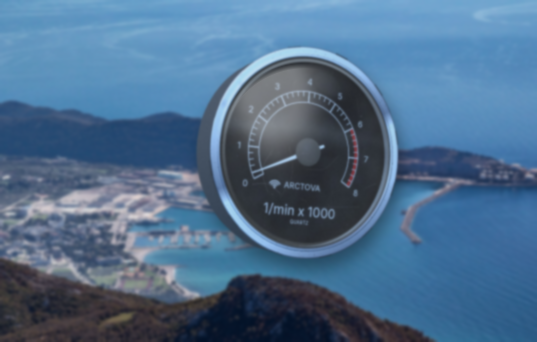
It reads 200 rpm
